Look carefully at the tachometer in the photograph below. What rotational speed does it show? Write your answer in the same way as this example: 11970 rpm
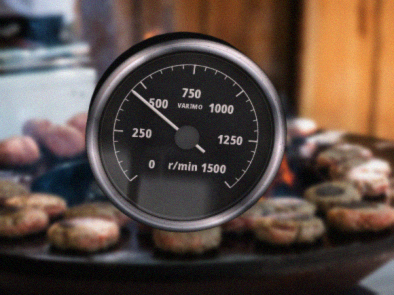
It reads 450 rpm
